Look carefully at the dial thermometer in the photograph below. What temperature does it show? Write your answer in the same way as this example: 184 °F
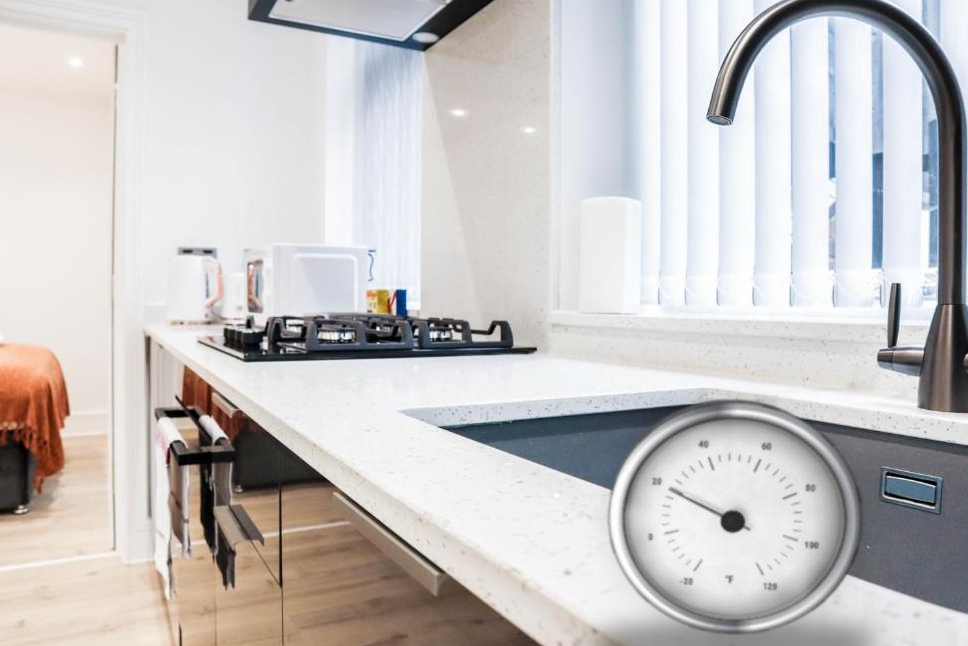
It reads 20 °F
